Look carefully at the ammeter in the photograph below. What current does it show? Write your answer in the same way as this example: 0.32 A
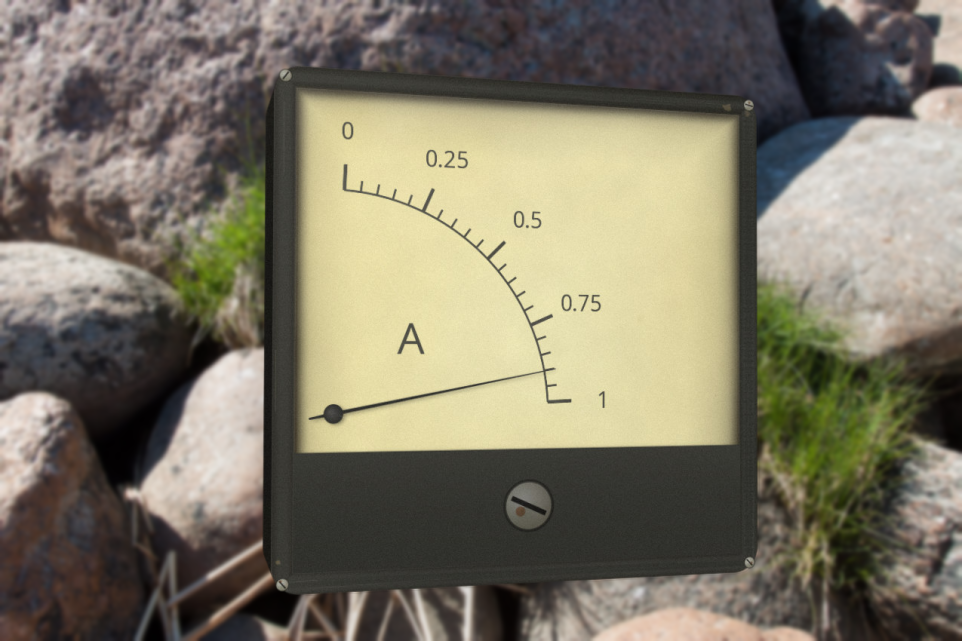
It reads 0.9 A
